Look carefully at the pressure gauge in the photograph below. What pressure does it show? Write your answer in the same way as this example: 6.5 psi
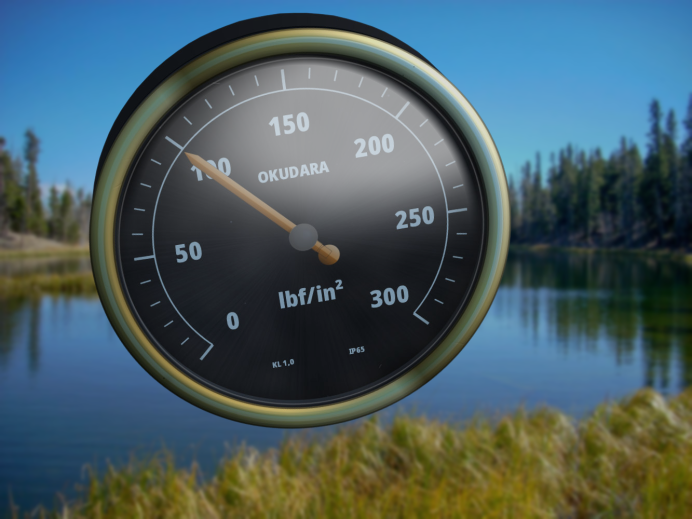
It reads 100 psi
